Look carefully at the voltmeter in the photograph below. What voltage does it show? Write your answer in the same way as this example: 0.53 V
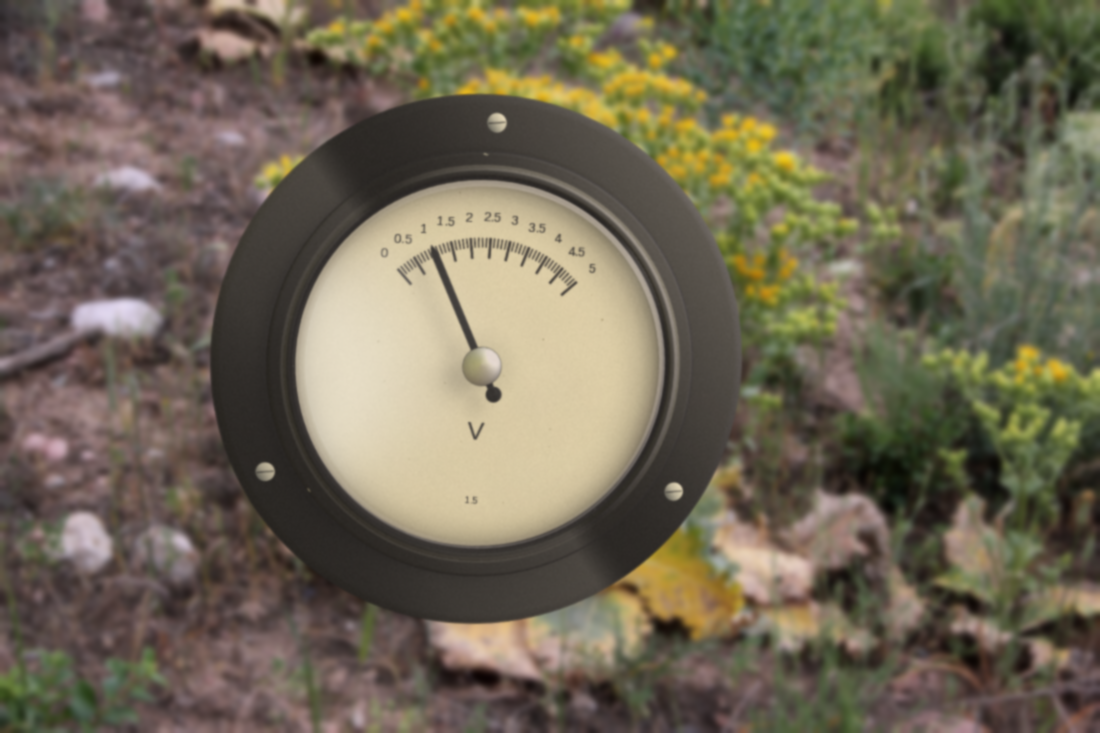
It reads 1 V
